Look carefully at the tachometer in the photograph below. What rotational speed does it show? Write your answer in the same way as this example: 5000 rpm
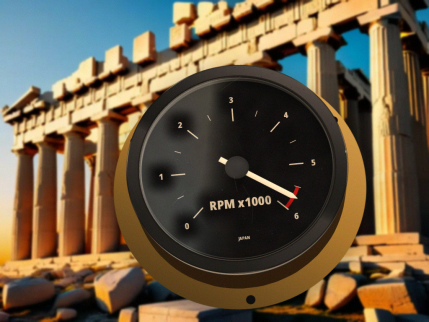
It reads 5750 rpm
